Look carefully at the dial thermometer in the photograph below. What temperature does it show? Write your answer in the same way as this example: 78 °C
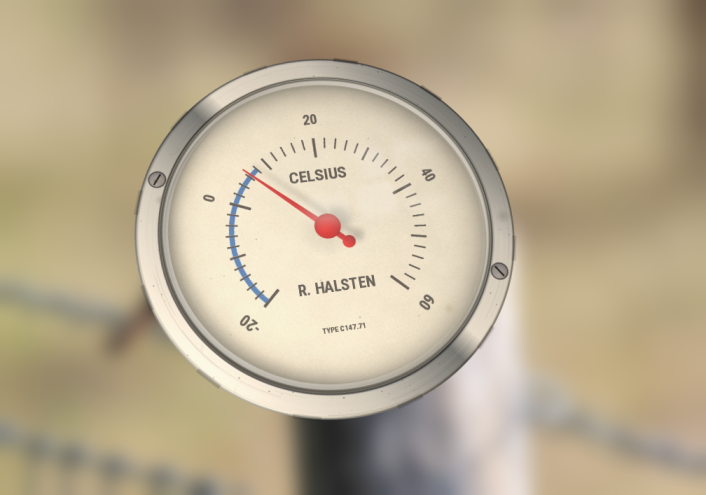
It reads 6 °C
